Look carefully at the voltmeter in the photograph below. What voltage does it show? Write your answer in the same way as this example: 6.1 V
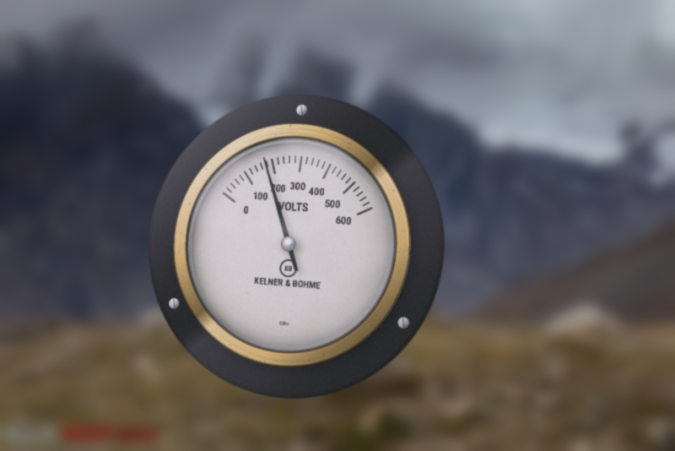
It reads 180 V
